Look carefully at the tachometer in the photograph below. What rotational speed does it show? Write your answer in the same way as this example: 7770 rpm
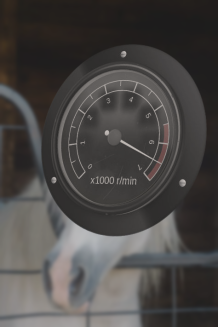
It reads 6500 rpm
